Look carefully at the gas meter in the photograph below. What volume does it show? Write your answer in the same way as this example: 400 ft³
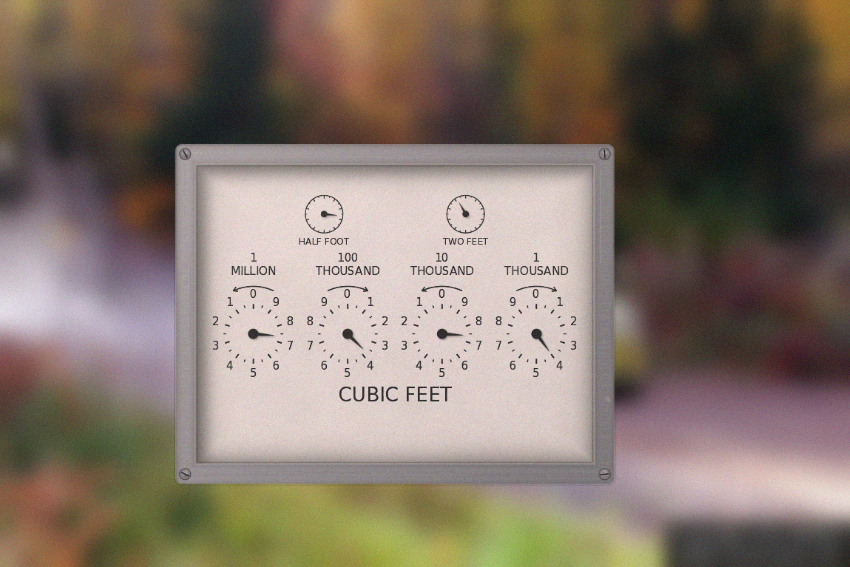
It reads 737400 ft³
